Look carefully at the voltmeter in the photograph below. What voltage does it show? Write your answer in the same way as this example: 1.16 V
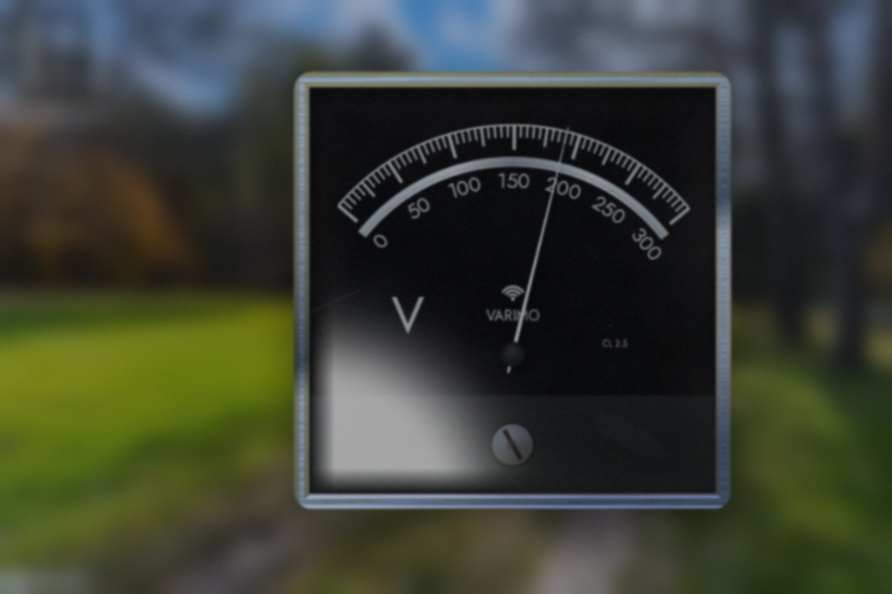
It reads 190 V
